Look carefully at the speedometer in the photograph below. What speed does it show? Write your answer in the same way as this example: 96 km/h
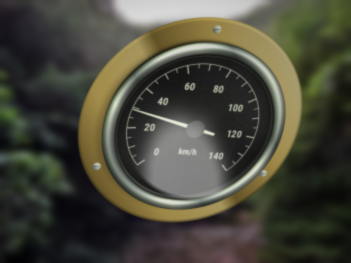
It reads 30 km/h
